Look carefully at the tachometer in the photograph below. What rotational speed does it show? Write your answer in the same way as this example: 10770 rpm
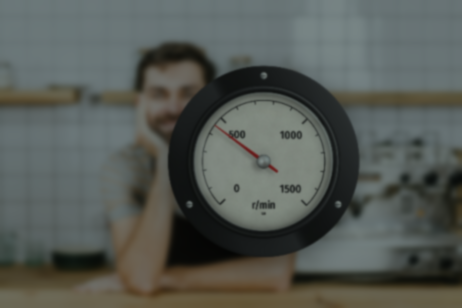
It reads 450 rpm
